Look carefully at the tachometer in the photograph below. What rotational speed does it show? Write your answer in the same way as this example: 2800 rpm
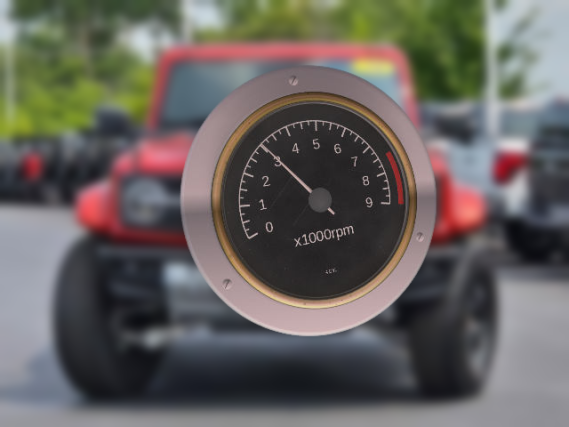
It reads 3000 rpm
